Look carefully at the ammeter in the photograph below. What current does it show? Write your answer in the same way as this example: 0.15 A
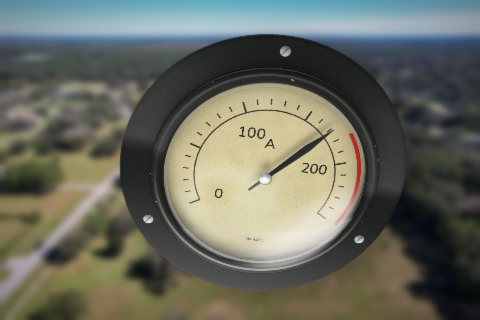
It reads 170 A
